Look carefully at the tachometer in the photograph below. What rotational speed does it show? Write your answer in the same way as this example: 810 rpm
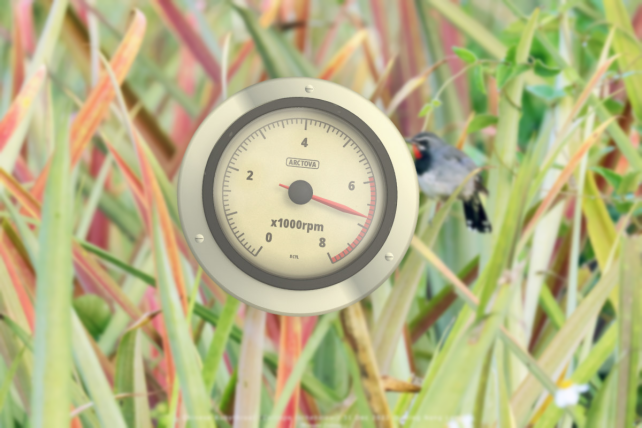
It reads 6800 rpm
